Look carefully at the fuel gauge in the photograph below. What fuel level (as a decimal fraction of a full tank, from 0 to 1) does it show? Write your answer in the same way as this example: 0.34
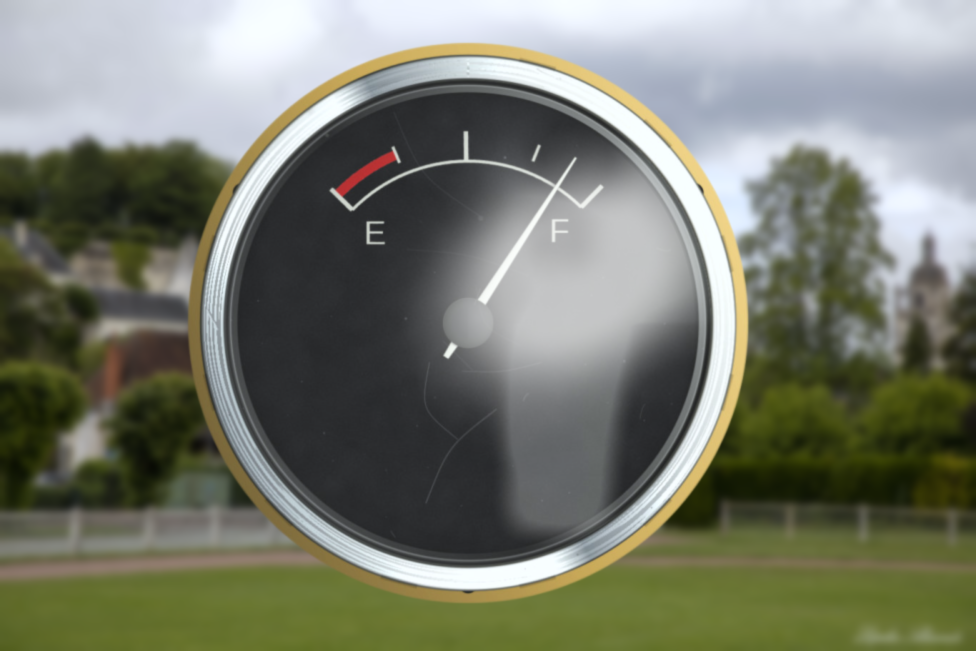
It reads 0.875
